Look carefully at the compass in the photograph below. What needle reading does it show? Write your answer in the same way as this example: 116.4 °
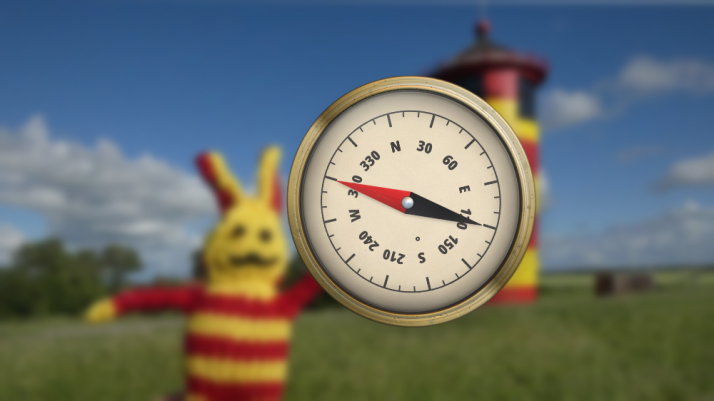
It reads 300 °
